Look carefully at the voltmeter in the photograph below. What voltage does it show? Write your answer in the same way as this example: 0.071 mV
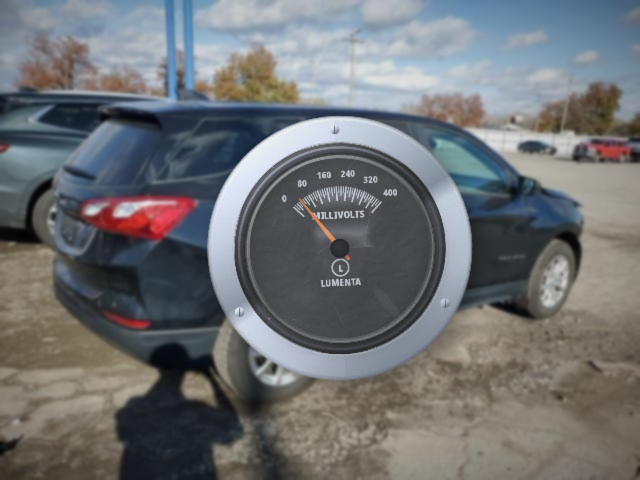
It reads 40 mV
